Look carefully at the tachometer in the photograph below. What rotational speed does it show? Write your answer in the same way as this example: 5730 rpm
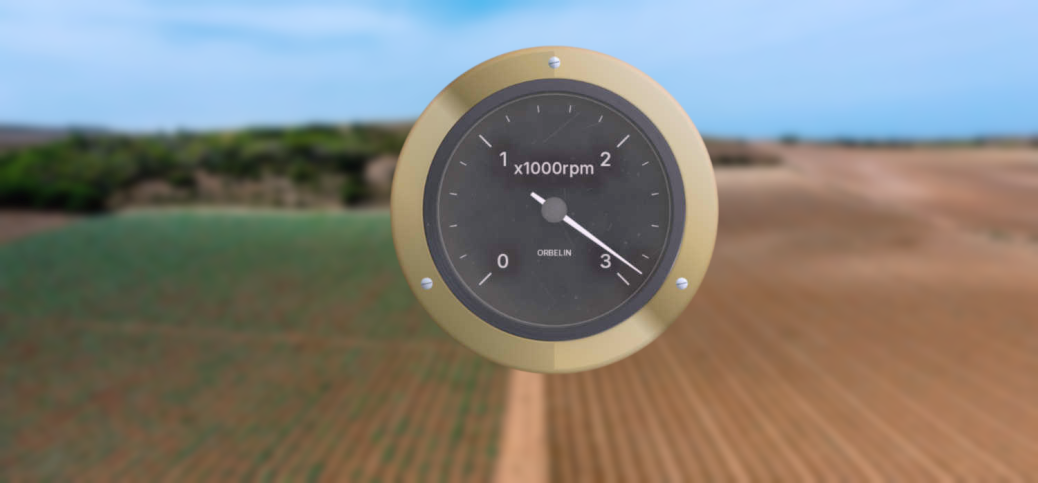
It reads 2900 rpm
